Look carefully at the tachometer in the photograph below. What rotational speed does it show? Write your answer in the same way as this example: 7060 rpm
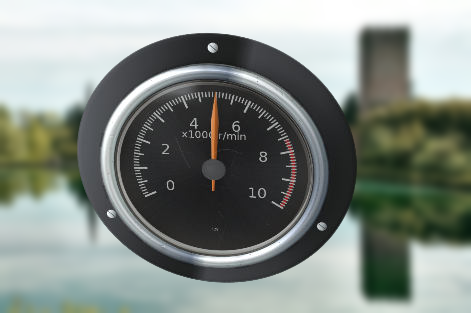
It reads 5000 rpm
